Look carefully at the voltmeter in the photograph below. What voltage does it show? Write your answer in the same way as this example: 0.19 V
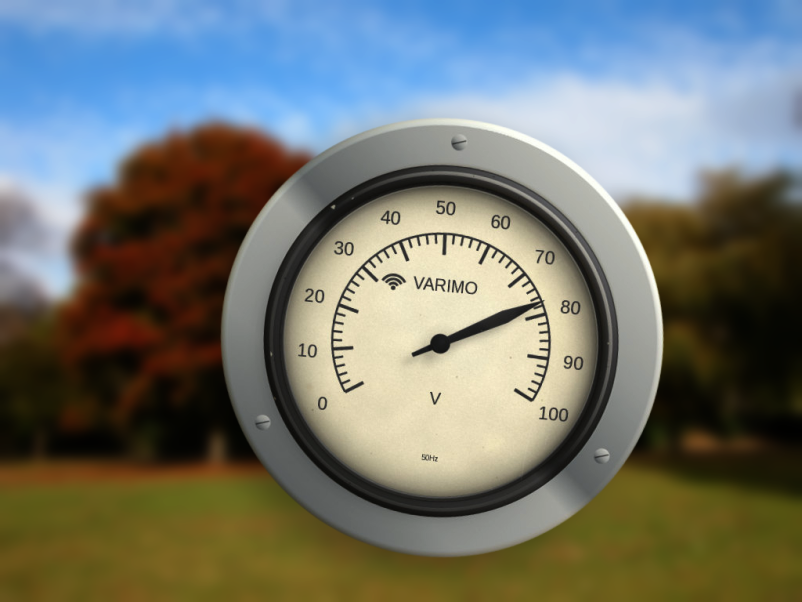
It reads 77 V
